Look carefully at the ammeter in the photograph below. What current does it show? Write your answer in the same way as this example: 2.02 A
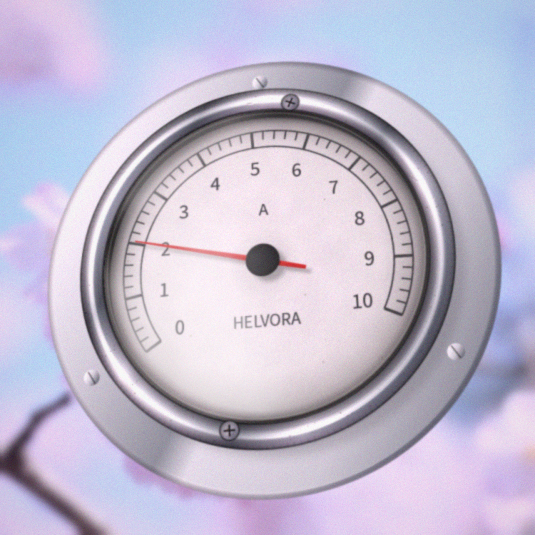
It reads 2 A
